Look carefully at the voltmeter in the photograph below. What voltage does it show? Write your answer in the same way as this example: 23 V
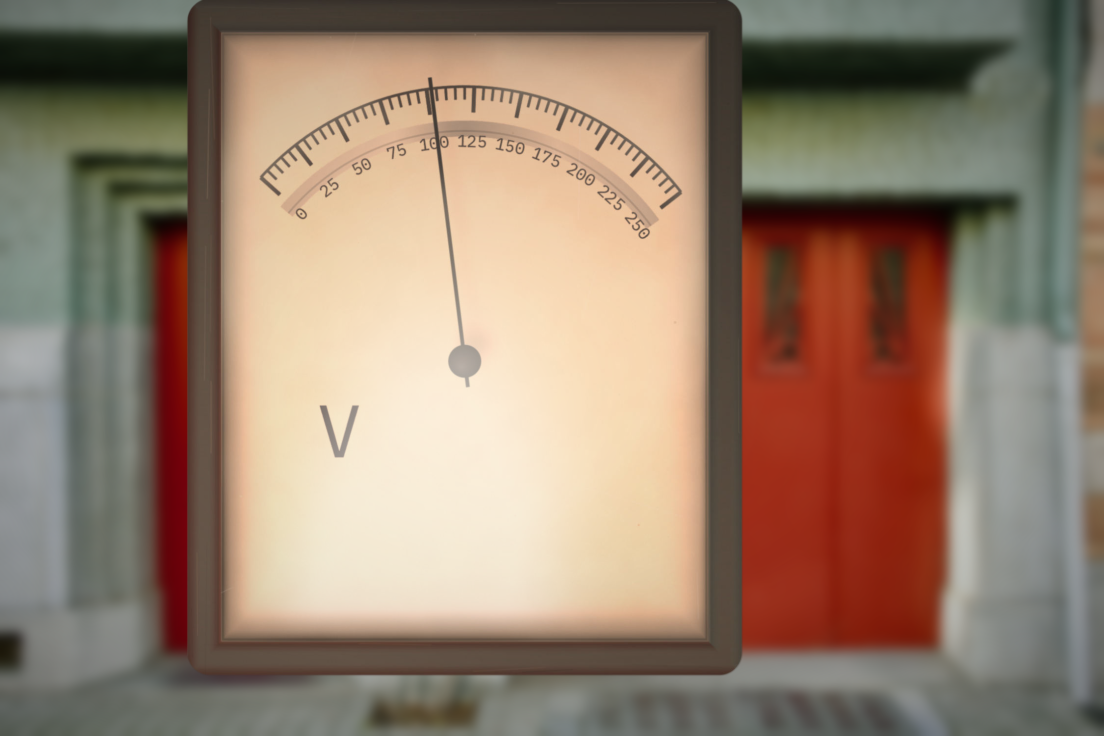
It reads 102.5 V
